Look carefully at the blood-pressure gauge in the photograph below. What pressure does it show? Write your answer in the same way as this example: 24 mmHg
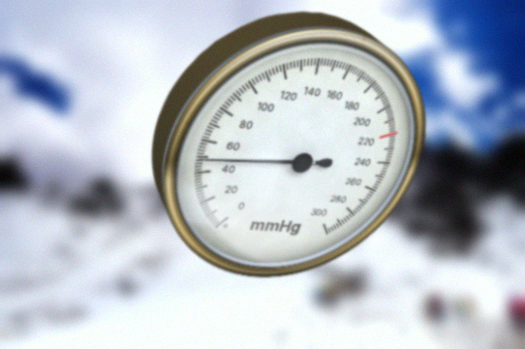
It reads 50 mmHg
